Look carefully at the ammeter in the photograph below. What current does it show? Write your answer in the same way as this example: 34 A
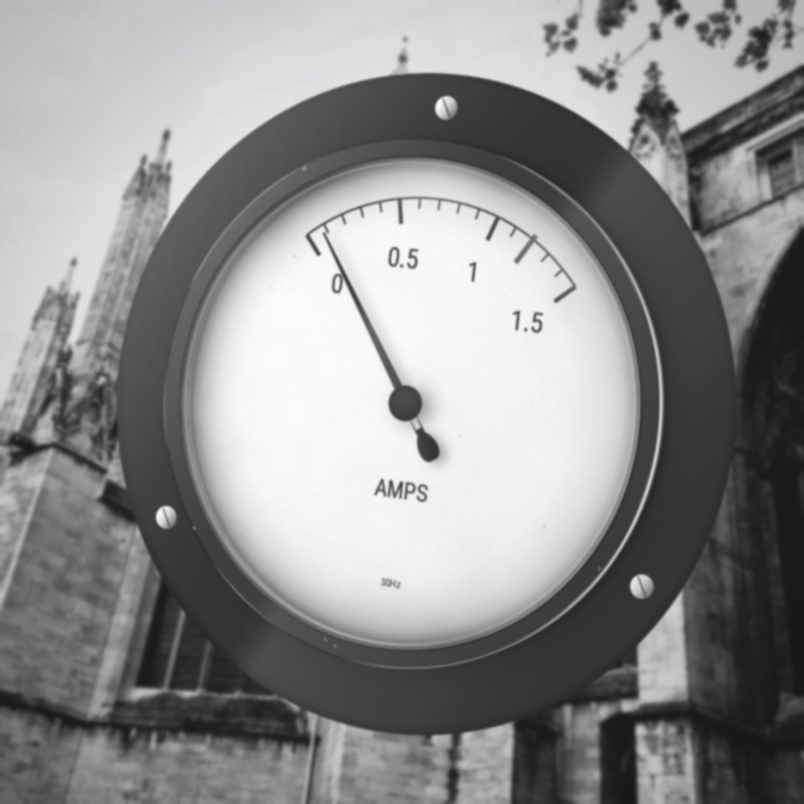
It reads 0.1 A
